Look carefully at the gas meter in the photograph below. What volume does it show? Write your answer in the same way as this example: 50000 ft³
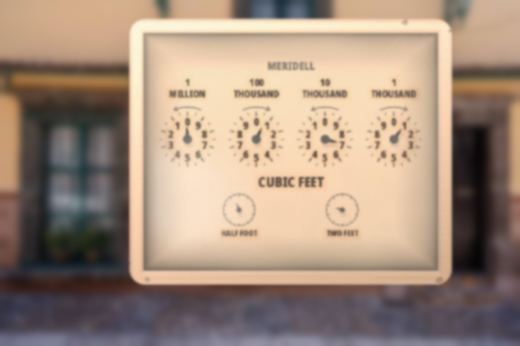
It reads 7100 ft³
